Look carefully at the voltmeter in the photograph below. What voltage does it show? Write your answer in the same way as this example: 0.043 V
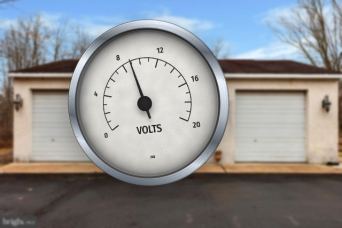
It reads 9 V
